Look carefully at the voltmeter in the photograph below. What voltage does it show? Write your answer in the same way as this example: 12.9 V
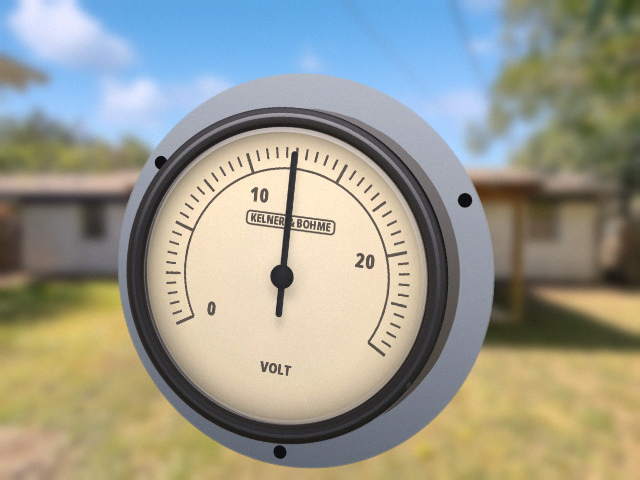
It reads 12.5 V
